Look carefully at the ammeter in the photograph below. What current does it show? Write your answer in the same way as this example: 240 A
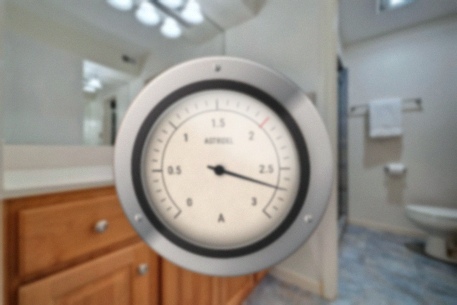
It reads 2.7 A
